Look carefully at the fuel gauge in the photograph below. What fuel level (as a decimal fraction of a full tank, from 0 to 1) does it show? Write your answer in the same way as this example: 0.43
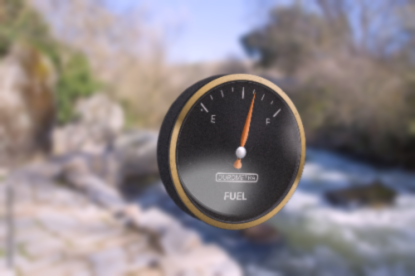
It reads 0.625
